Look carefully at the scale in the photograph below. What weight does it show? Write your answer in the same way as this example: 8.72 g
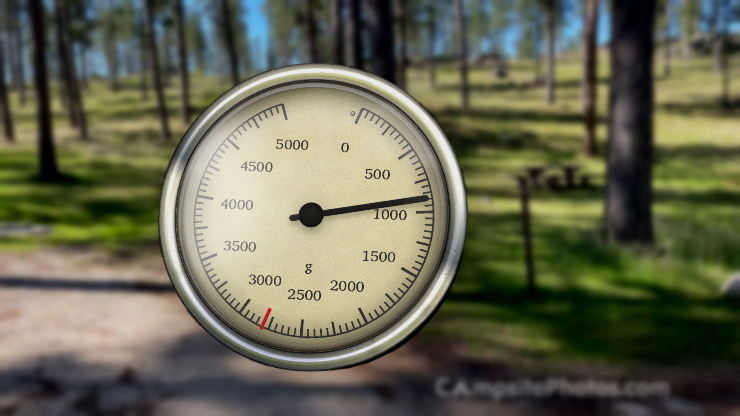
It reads 900 g
